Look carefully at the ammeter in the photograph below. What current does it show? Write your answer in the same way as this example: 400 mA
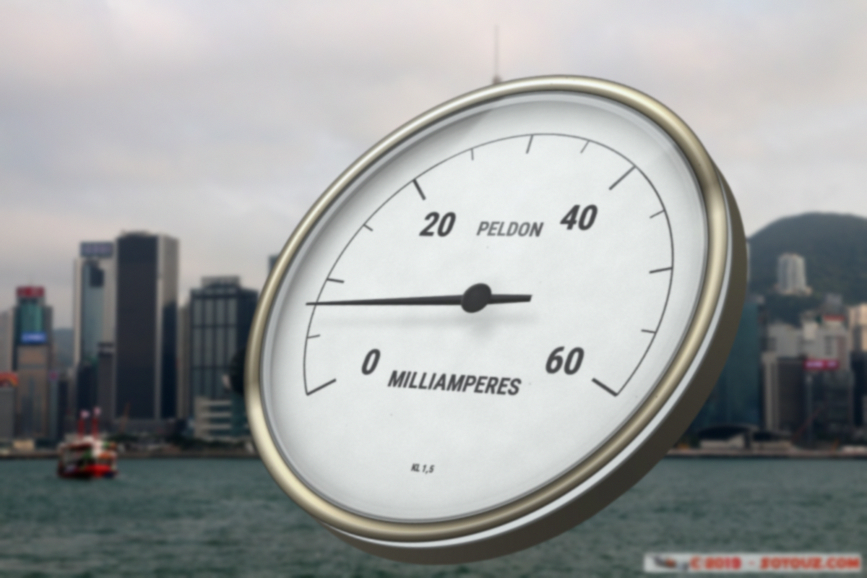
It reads 7.5 mA
